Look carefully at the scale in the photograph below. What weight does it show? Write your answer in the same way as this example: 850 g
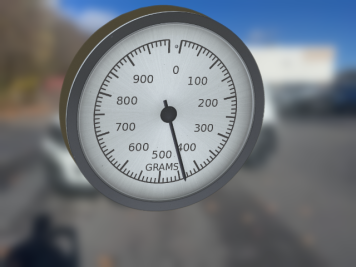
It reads 440 g
